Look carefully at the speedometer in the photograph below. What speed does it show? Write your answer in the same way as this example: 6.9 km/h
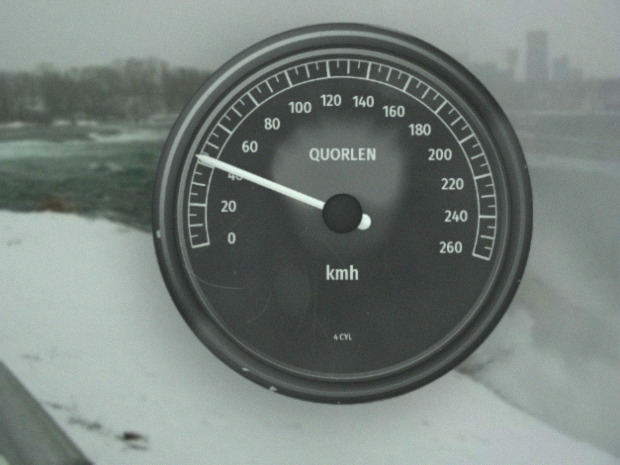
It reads 42.5 km/h
